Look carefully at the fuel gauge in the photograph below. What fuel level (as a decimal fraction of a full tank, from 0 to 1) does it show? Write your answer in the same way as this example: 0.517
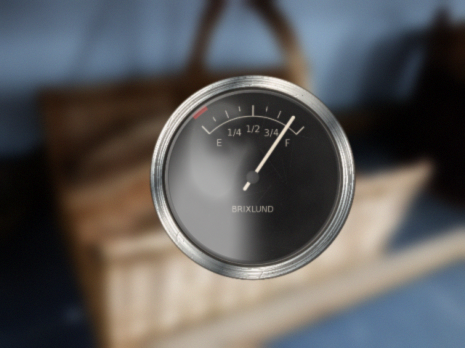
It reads 0.875
